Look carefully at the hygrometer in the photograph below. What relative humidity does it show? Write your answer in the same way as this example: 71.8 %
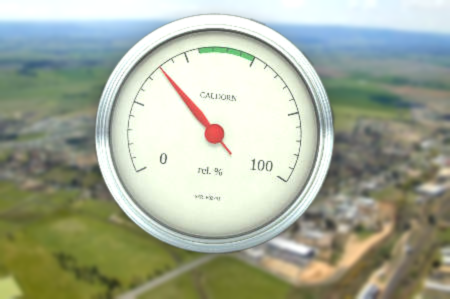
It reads 32 %
